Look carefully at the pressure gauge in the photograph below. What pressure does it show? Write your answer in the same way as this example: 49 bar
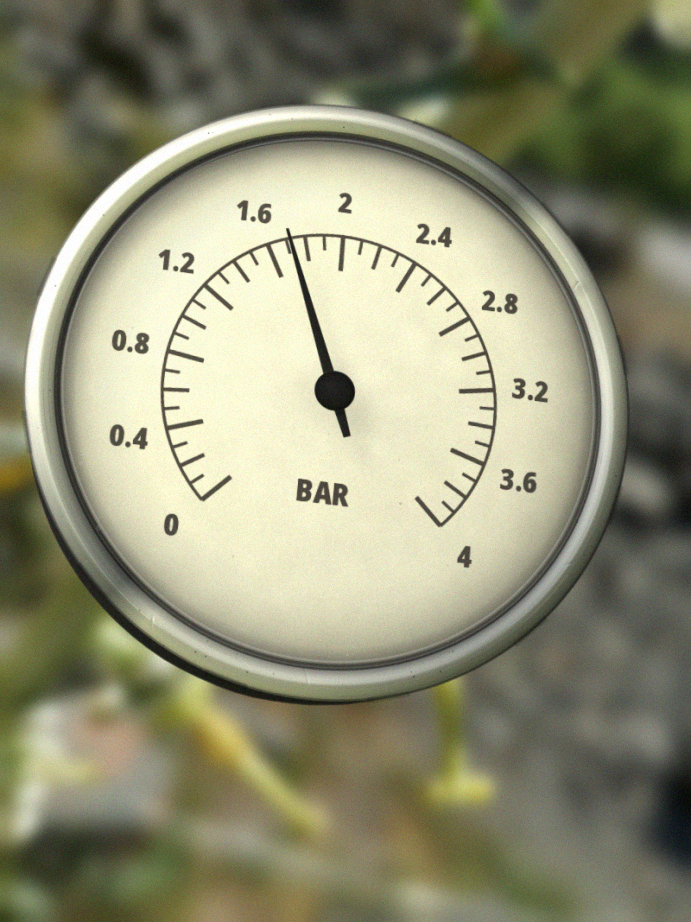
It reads 1.7 bar
